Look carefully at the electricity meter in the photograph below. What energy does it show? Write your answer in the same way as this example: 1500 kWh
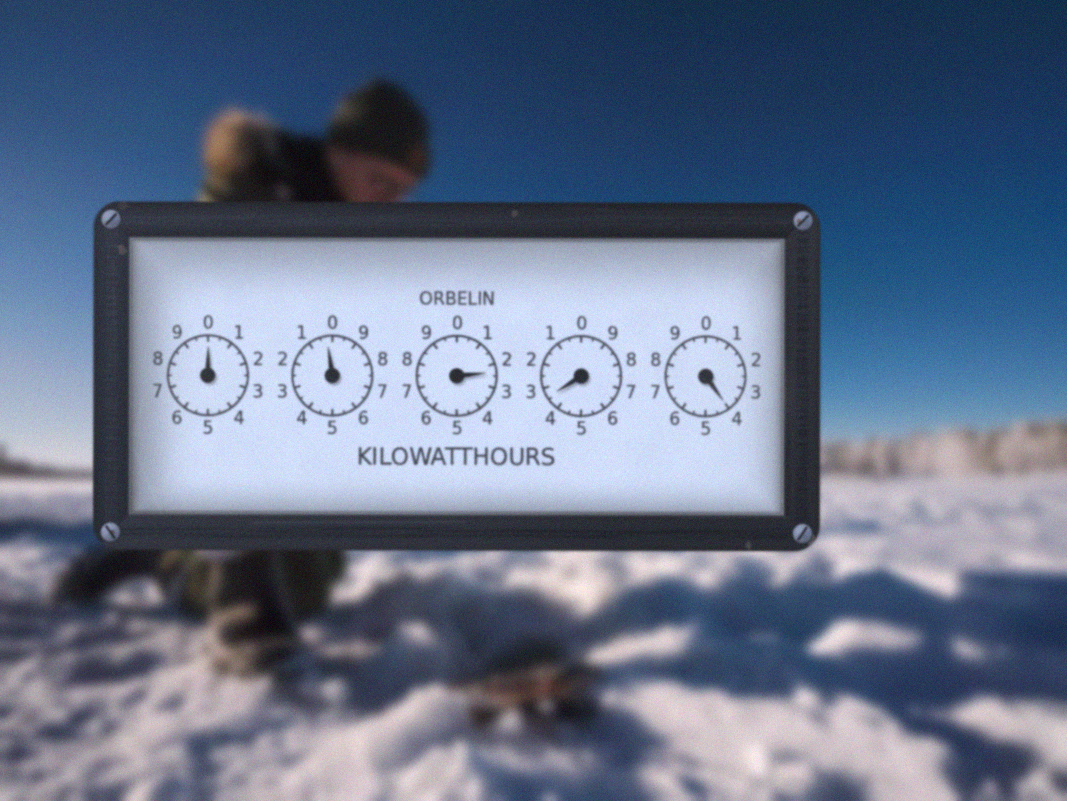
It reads 234 kWh
